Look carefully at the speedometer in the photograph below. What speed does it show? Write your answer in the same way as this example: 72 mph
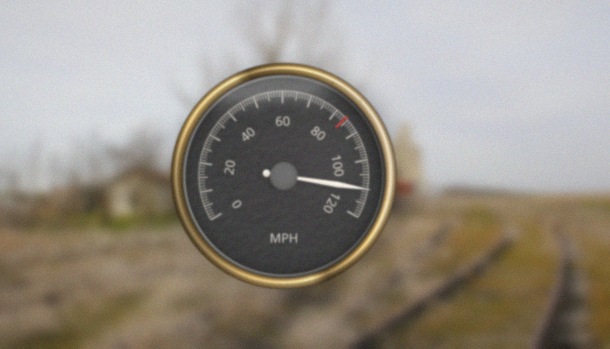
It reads 110 mph
